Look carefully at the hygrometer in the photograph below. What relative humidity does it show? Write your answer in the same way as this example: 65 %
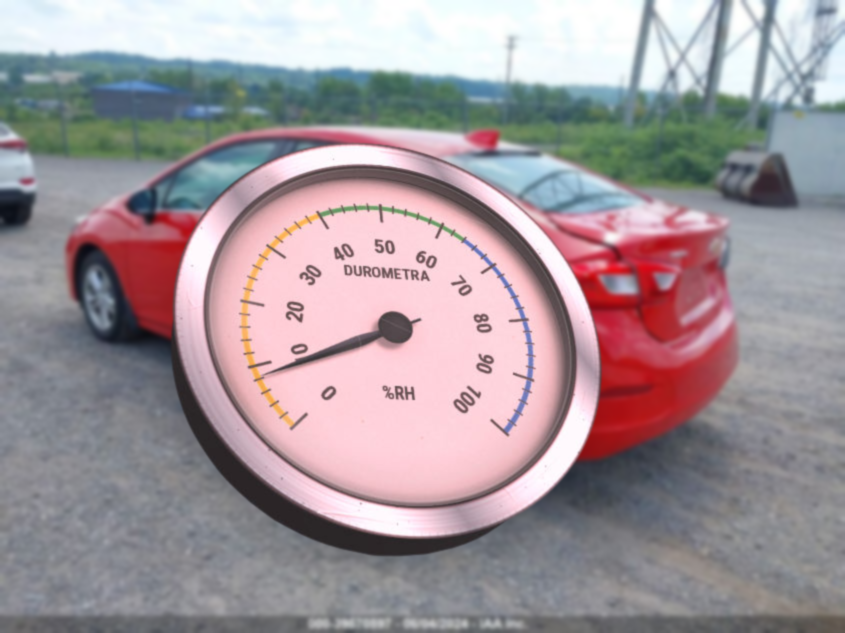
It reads 8 %
